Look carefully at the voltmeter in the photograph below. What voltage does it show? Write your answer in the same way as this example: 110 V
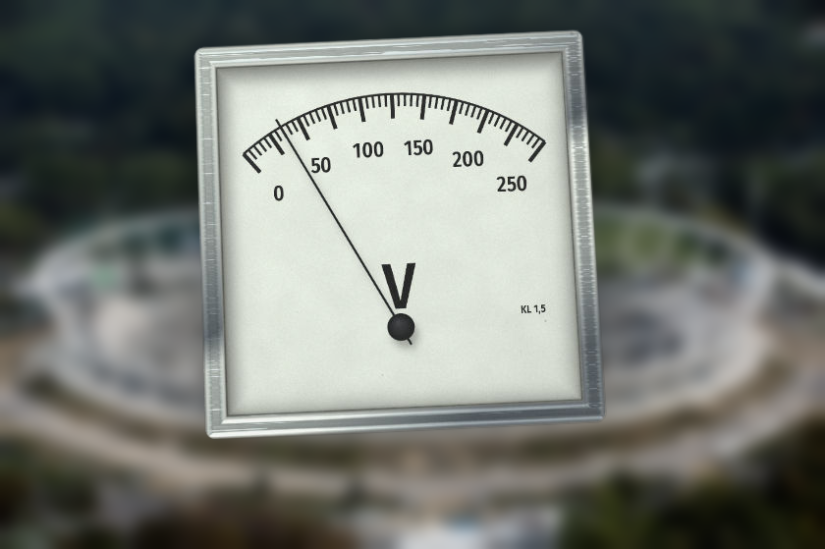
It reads 35 V
